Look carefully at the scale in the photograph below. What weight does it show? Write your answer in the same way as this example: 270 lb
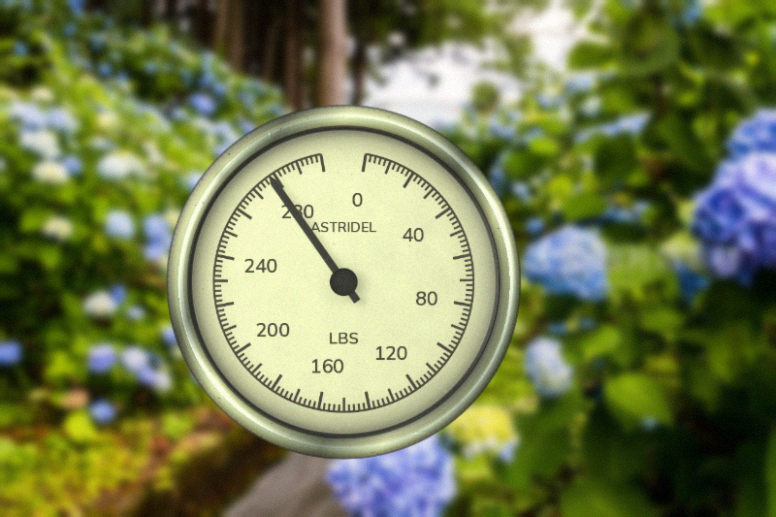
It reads 278 lb
